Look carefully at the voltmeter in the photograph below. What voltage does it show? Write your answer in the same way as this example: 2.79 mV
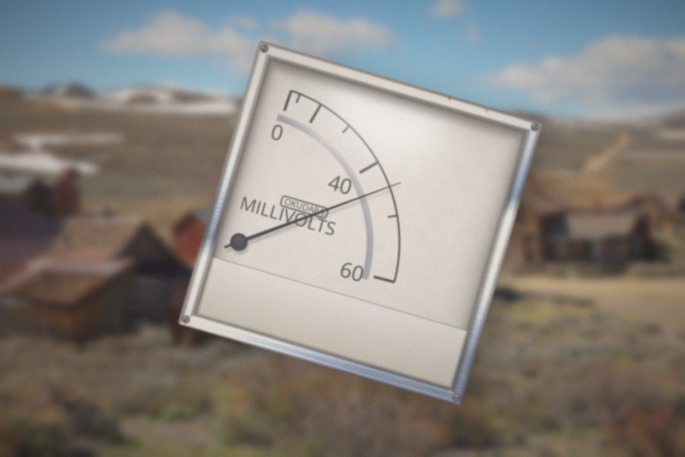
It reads 45 mV
